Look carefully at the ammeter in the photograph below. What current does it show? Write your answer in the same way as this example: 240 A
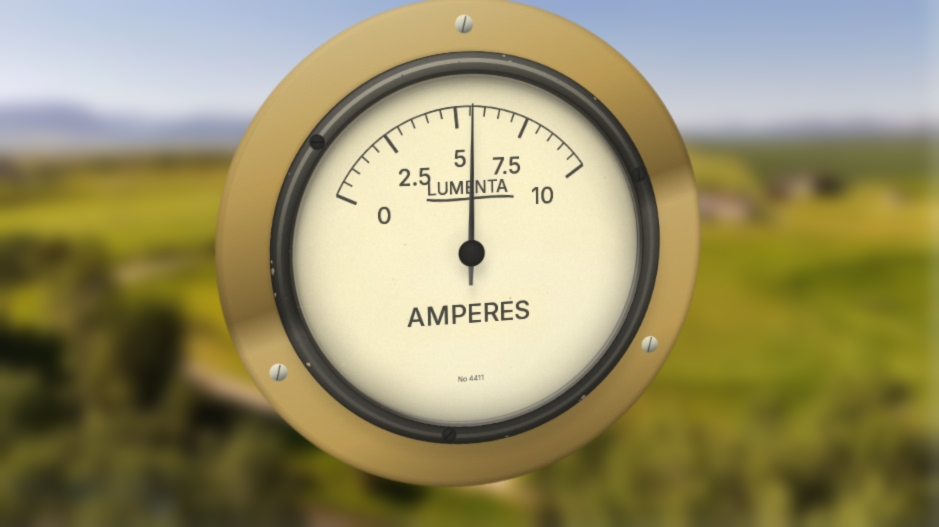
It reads 5.5 A
